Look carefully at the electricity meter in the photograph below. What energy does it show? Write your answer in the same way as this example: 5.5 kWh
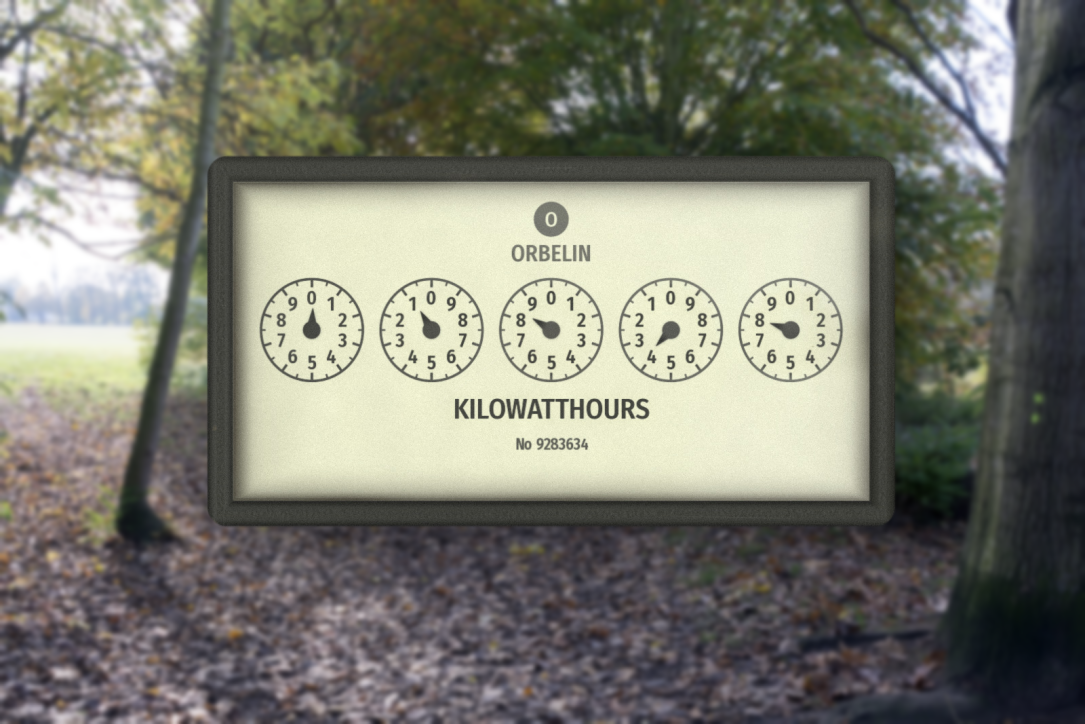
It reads 838 kWh
